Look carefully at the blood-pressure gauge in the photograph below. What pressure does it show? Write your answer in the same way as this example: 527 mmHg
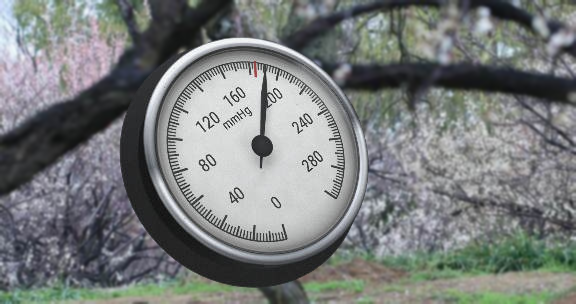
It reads 190 mmHg
